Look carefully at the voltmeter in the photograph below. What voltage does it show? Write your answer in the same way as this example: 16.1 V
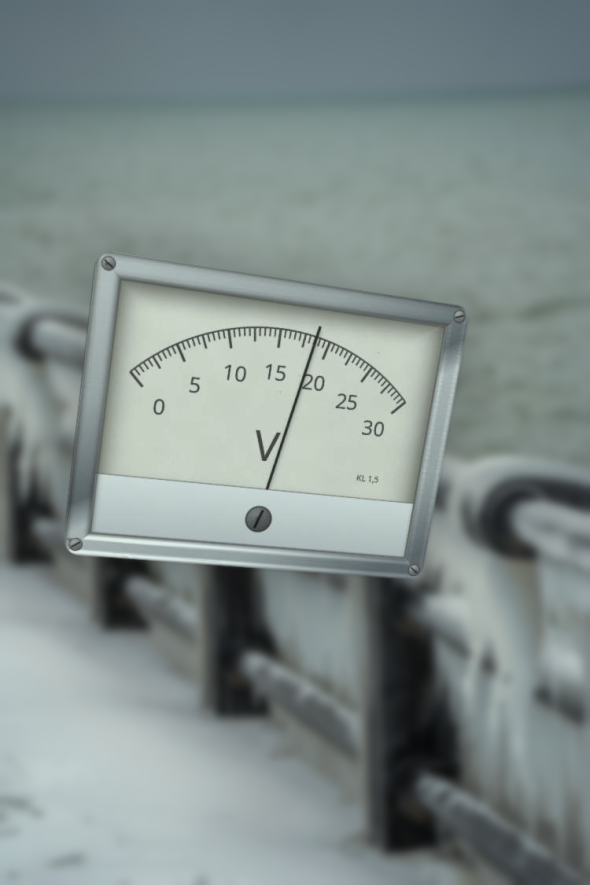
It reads 18.5 V
